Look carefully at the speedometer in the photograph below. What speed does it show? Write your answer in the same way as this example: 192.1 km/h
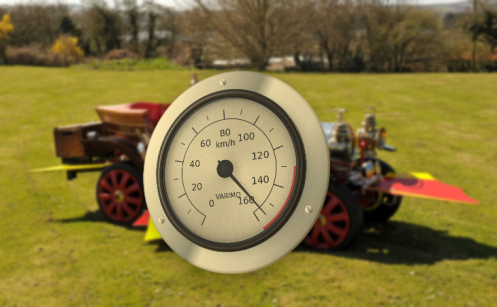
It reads 155 km/h
